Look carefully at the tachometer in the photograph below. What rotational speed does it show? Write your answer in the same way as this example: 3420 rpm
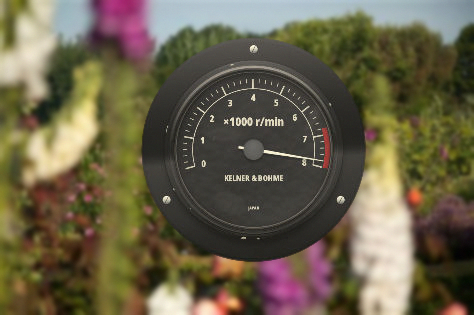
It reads 7800 rpm
